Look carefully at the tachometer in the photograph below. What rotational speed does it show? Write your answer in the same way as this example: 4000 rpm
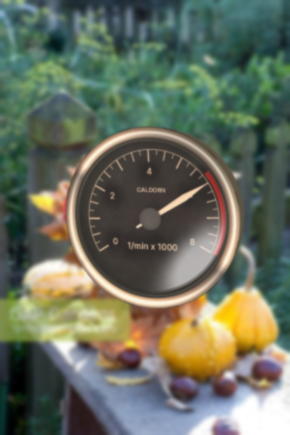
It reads 6000 rpm
